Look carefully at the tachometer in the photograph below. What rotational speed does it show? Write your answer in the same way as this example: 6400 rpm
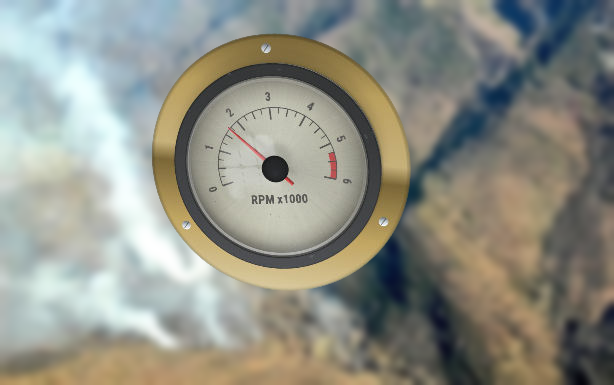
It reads 1750 rpm
